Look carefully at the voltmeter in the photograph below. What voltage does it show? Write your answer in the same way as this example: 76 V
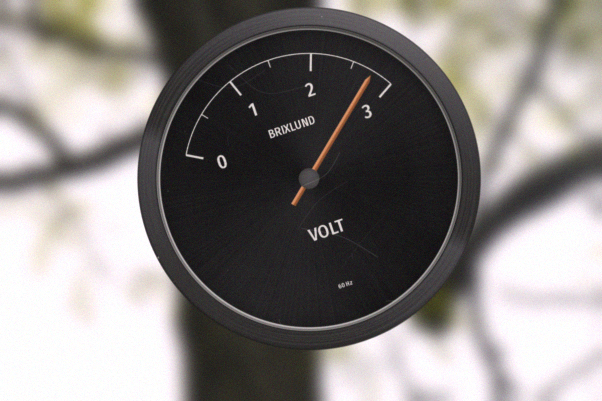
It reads 2.75 V
